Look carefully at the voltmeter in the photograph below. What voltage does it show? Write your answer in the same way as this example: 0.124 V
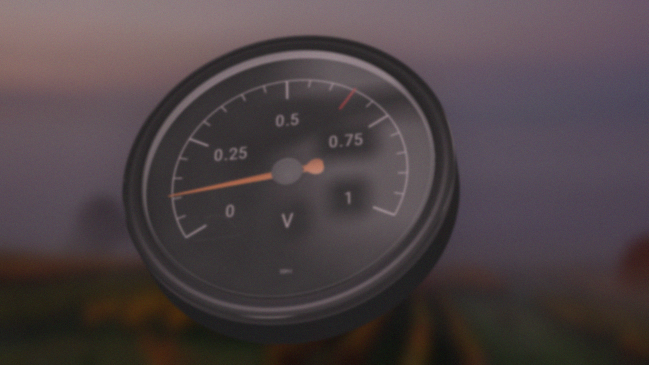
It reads 0.1 V
